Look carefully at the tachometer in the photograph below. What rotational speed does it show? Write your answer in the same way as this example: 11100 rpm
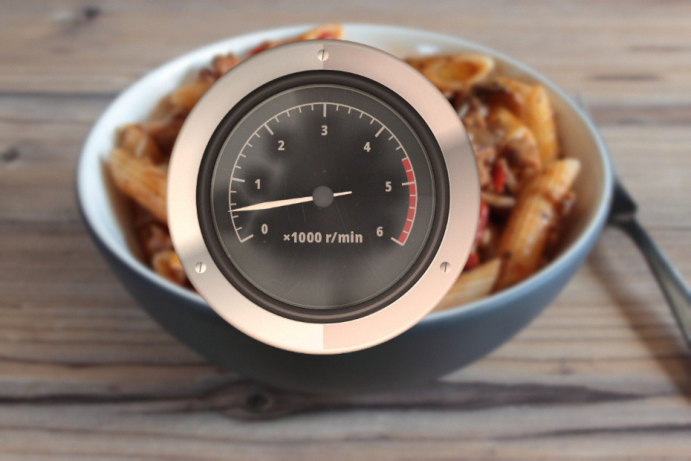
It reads 500 rpm
